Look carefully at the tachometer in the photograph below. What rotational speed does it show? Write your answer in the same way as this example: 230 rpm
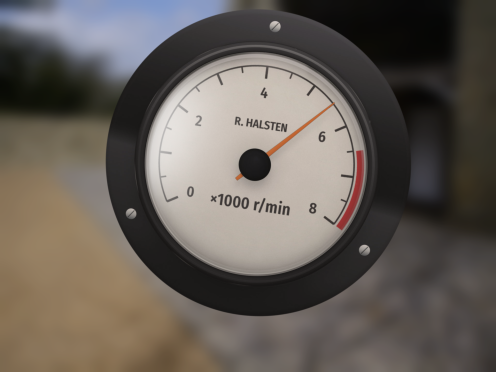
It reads 5500 rpm
